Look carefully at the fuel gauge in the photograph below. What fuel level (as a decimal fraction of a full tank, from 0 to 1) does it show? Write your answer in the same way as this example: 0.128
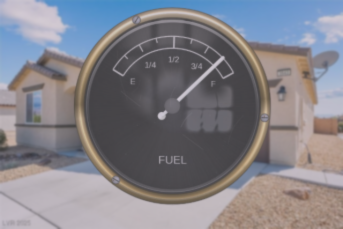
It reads 0.875
